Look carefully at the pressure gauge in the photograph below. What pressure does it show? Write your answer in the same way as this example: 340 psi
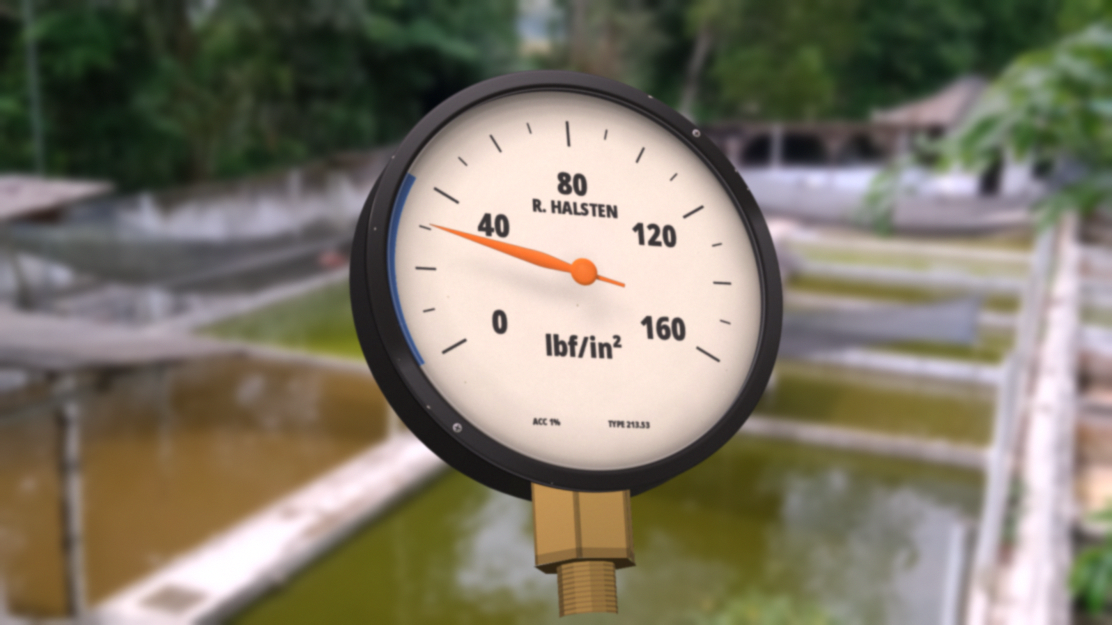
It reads 30 psi
